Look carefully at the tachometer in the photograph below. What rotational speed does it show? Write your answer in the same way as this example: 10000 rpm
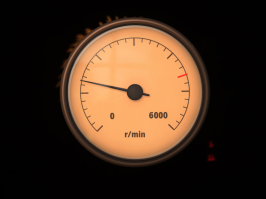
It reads 1300 rpm
